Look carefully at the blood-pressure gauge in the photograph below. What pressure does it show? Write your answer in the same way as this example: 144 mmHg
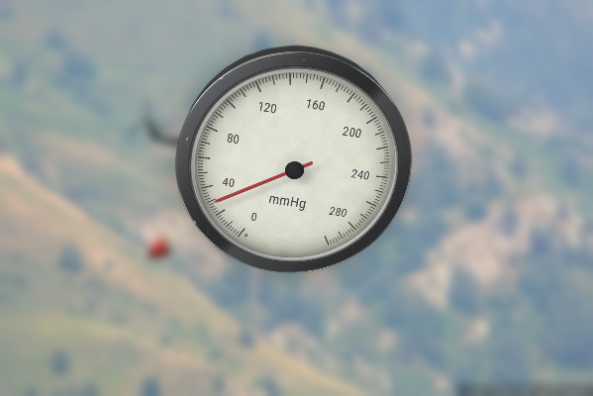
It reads 30 mmHg
